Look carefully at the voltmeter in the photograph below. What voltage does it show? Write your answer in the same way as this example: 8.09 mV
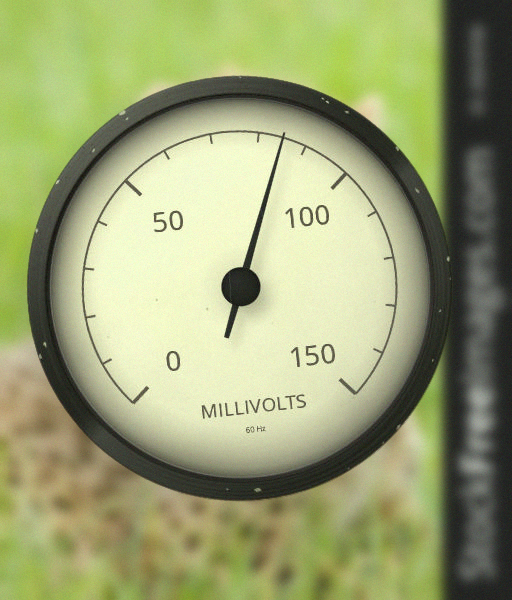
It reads 85 mV
